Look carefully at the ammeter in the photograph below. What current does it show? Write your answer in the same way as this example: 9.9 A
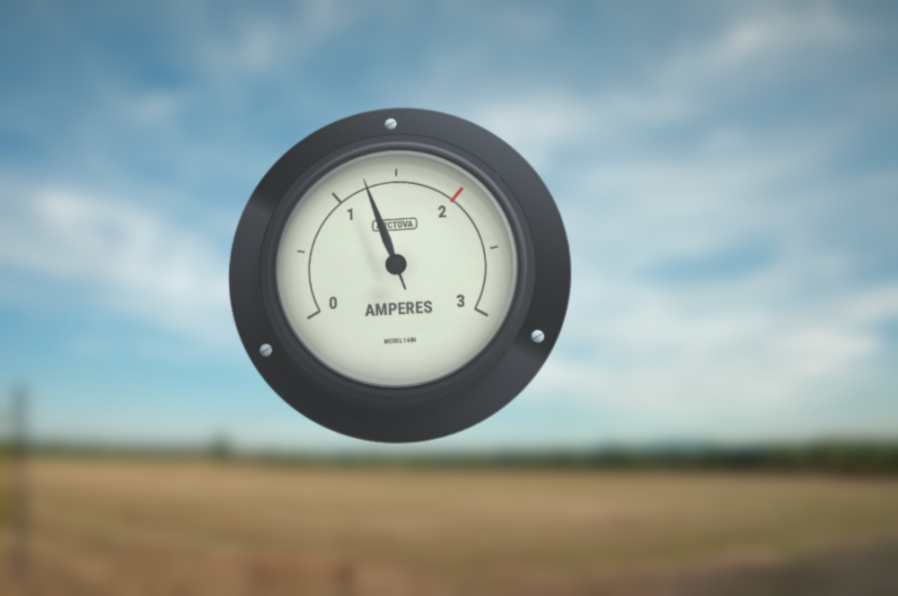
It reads 1.25 A
